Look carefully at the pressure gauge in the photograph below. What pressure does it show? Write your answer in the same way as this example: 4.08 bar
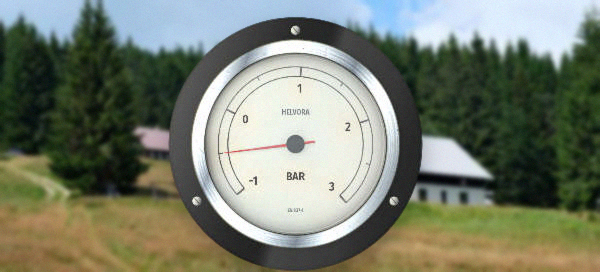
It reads -0.5 bar
